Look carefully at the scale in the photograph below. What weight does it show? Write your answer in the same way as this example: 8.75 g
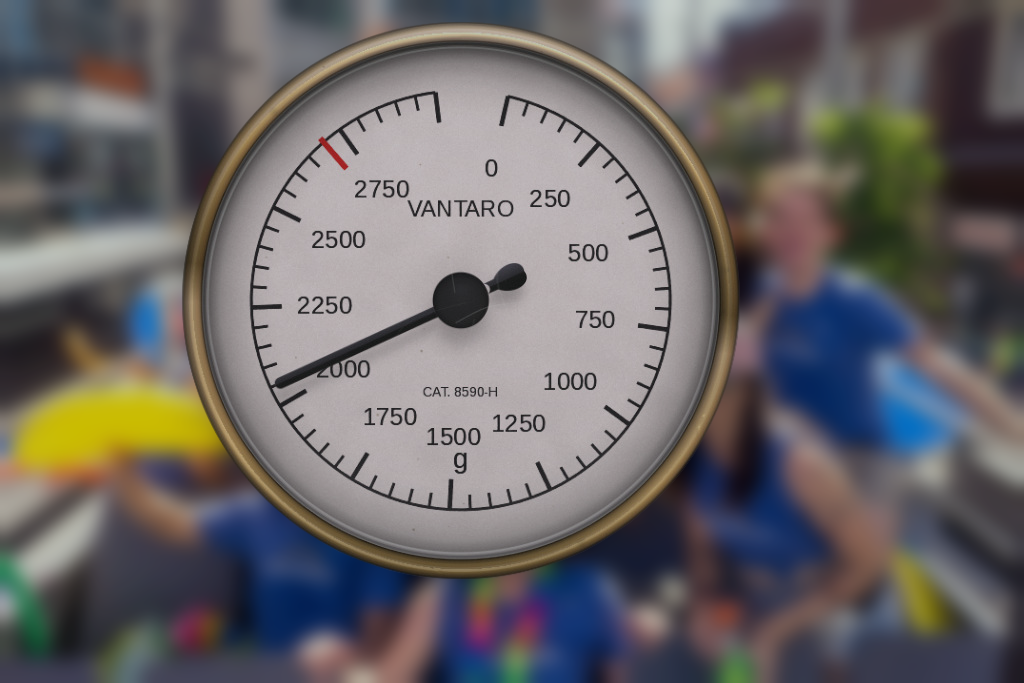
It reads 2050 g
